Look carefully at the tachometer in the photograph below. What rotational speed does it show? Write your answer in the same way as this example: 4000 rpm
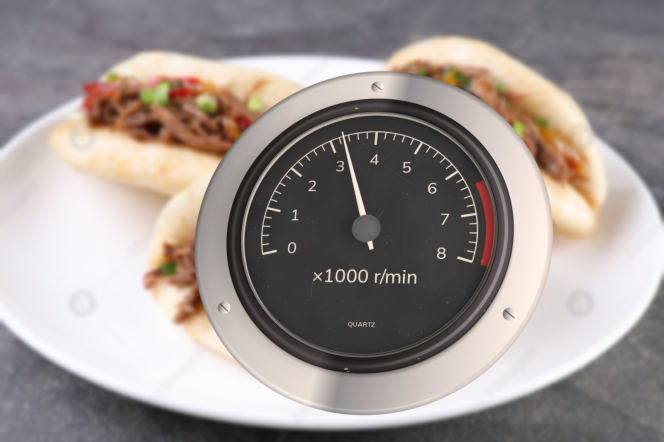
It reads 3300 rpm
